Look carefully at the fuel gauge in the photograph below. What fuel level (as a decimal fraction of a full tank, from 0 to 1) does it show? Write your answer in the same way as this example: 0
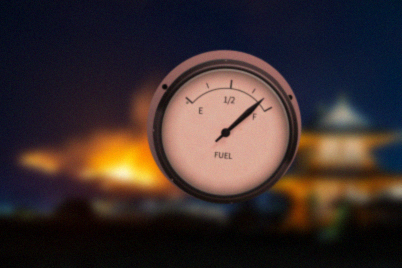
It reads 0.875
